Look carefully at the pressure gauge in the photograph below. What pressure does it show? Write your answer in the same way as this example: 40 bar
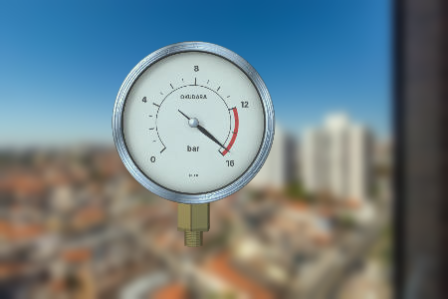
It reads 15.5 bar
